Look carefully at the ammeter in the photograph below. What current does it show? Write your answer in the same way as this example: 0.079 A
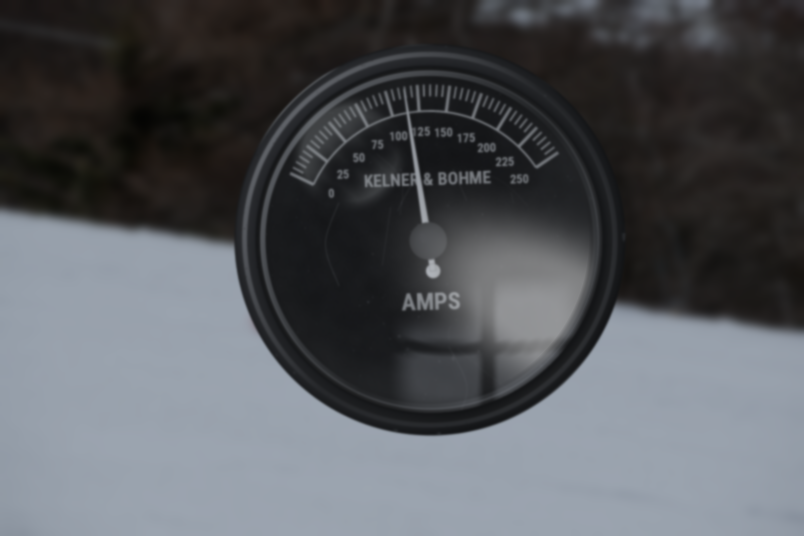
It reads 115 A
